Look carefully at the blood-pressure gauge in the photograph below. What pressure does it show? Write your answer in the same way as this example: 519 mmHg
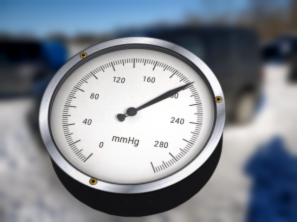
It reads 200 mmHg
